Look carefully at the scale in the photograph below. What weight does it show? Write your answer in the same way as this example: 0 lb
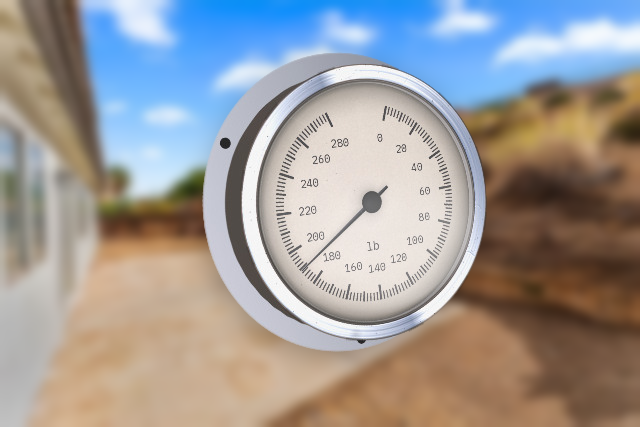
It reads 190 lb
